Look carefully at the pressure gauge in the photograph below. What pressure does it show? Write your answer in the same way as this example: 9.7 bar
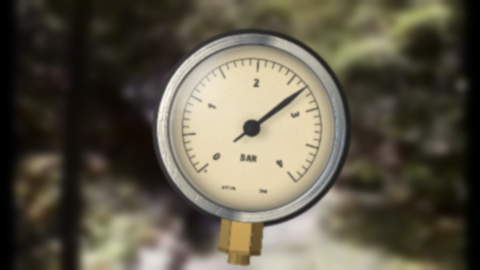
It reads 2.7 bar
